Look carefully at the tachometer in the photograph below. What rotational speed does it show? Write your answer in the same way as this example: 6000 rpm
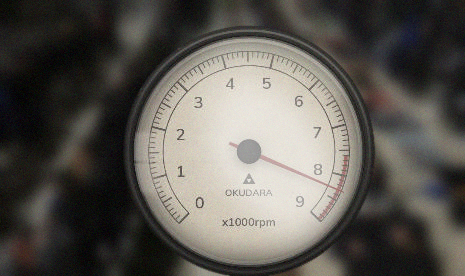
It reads 8300 rpm
